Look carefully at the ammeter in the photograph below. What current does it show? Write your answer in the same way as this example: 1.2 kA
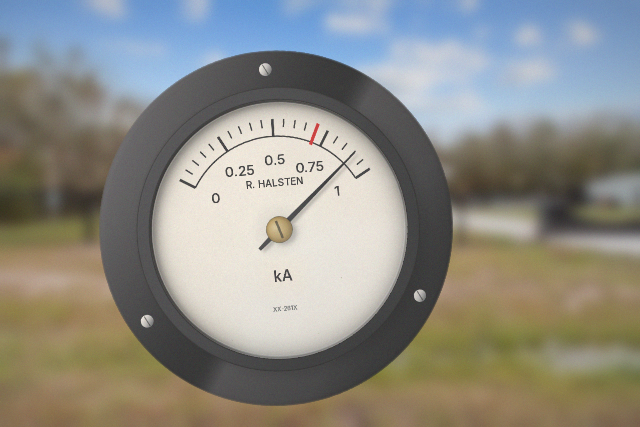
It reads 0.9 kA
